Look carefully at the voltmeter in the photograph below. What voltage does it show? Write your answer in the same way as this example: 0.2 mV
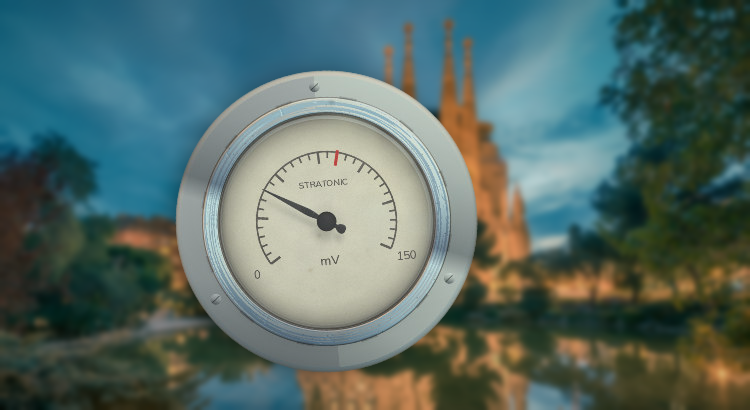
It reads 40 mV
